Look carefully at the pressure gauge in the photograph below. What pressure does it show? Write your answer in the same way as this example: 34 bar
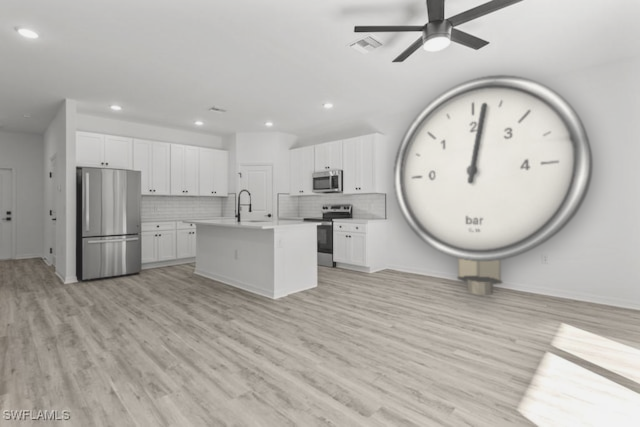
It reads 2.25 bar
